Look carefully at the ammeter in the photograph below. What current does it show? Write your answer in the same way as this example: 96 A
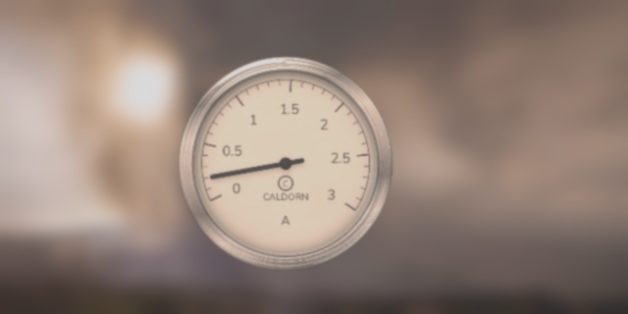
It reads 0.2 A
